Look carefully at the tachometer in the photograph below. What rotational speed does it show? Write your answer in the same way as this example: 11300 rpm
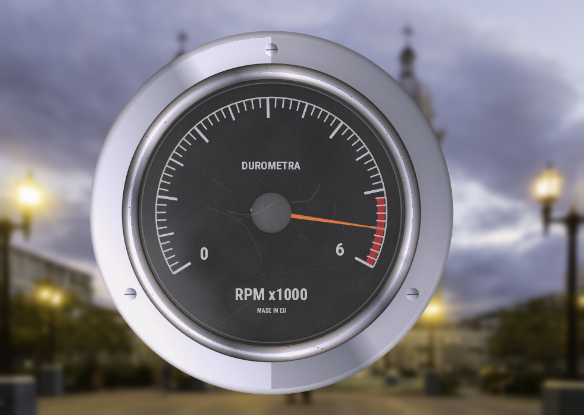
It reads 5500 rpm
